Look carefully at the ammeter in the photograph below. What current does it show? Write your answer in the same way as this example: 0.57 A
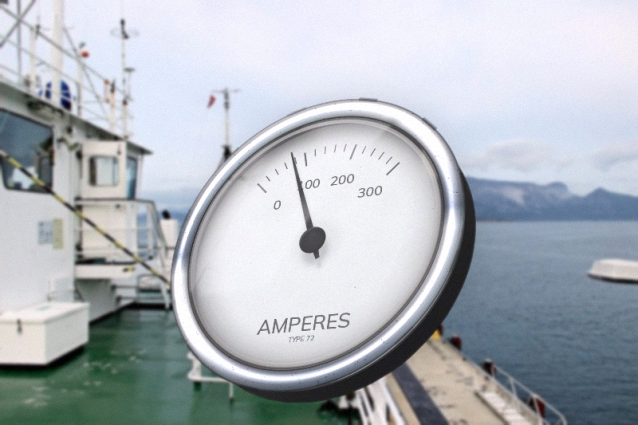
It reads 80 A
